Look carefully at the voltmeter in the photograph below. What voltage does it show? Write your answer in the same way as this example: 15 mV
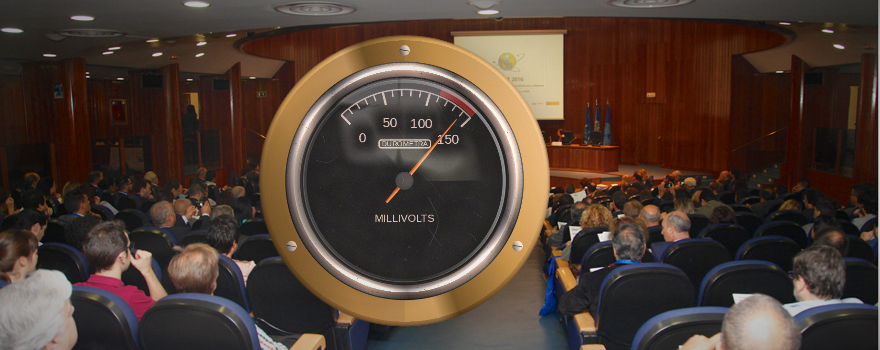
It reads 140 mV
